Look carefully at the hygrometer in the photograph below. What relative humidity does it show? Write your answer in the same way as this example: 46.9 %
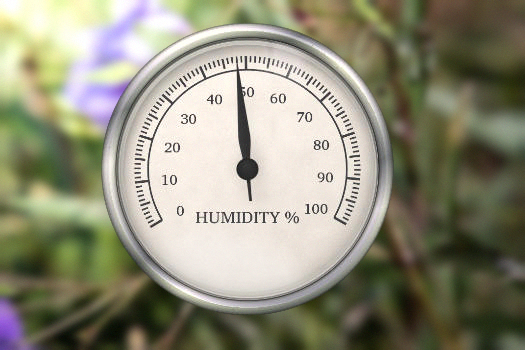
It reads 48 %
